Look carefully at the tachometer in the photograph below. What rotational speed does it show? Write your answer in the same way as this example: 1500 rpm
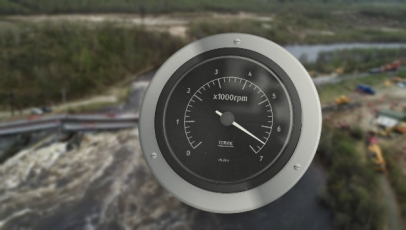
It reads 6600 rpm
